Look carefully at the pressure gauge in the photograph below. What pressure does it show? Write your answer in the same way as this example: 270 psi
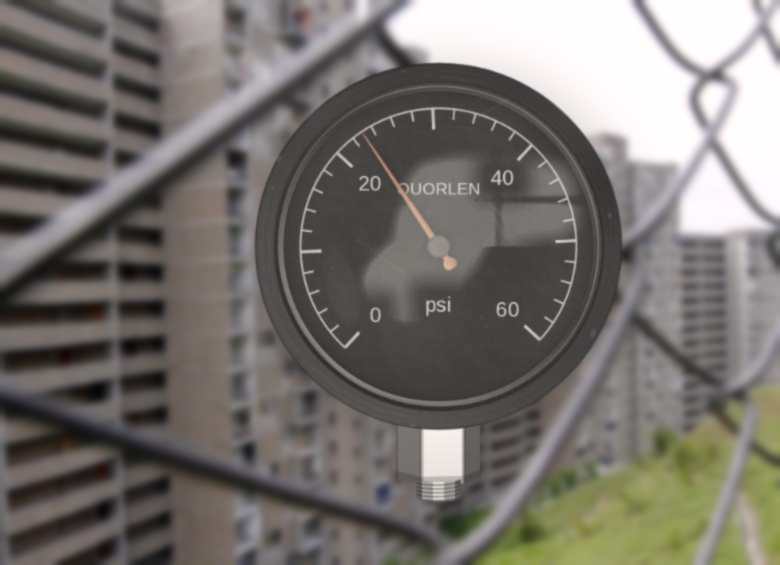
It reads 23 psi
